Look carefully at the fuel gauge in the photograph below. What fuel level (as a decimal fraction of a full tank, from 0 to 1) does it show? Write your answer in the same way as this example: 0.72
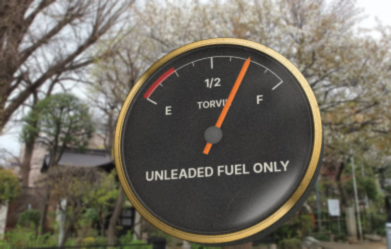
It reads 0.75
